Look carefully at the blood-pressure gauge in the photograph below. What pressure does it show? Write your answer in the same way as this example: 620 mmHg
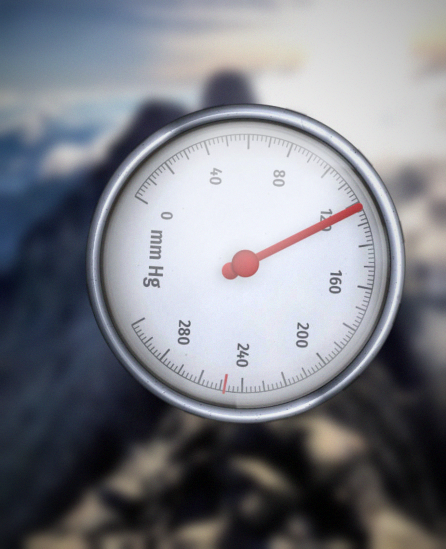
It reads 122 mmHg
